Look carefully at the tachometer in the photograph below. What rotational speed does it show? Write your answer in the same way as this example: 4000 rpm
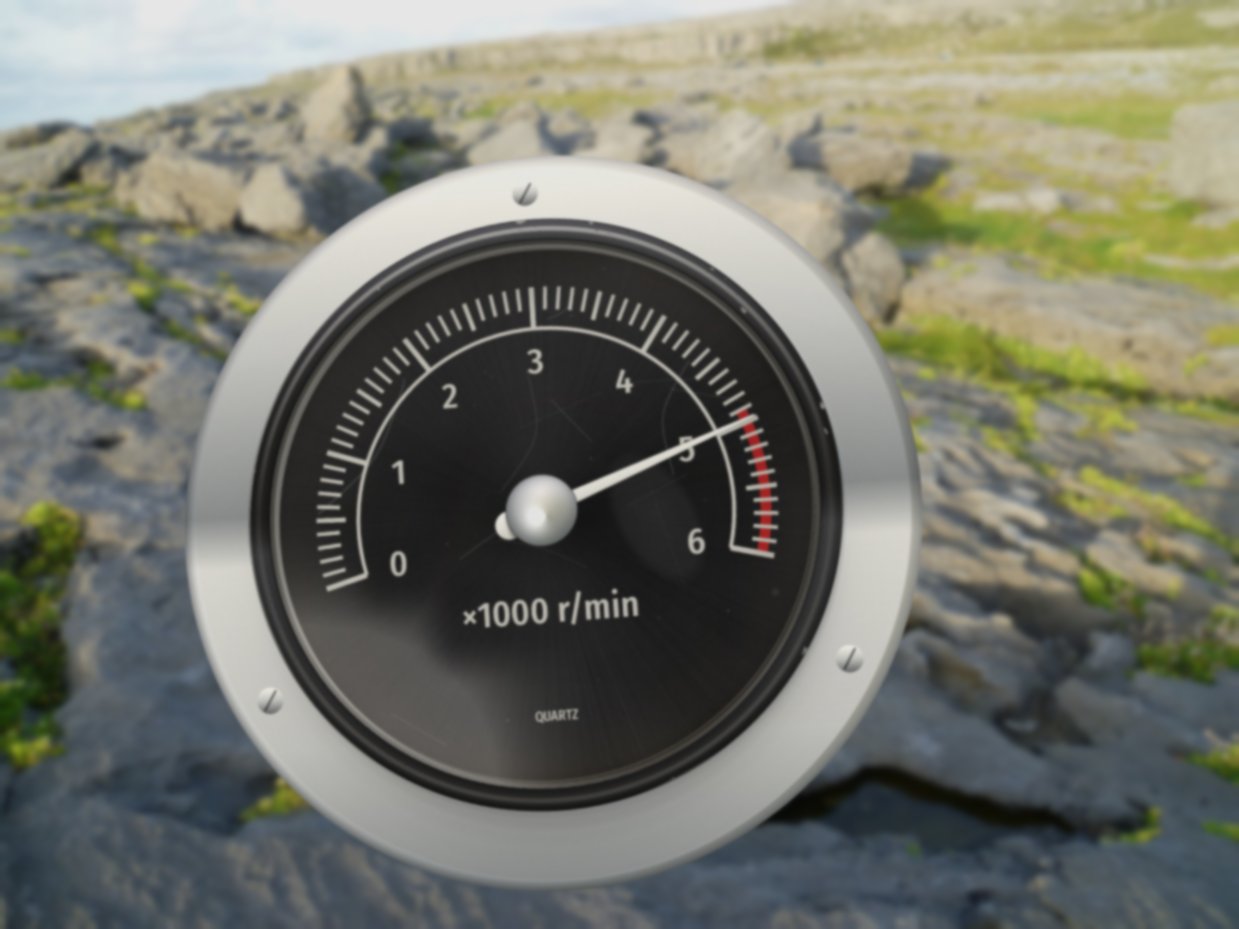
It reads 5000 rpm
